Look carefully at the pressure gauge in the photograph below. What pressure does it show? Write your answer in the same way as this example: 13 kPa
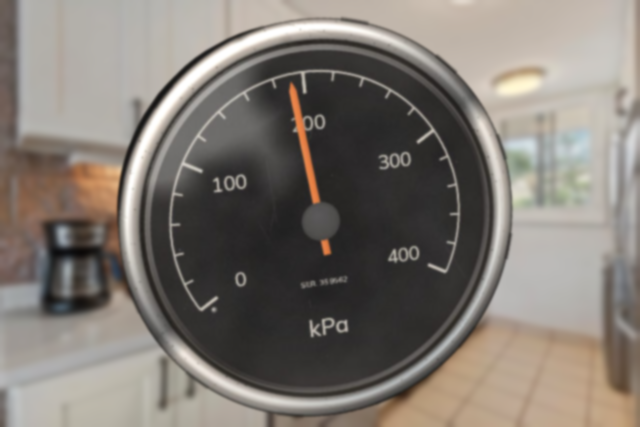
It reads 190 kPa
